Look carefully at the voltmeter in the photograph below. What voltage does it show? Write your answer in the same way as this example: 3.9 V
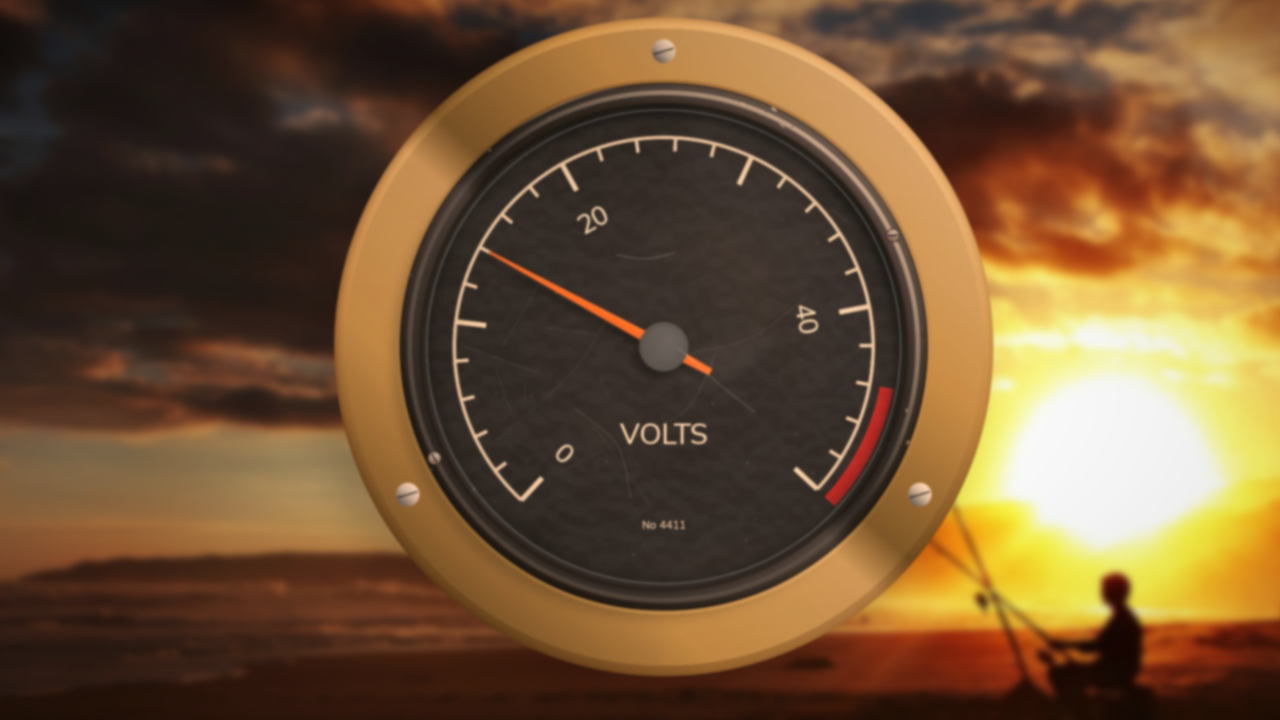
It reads 14 V
